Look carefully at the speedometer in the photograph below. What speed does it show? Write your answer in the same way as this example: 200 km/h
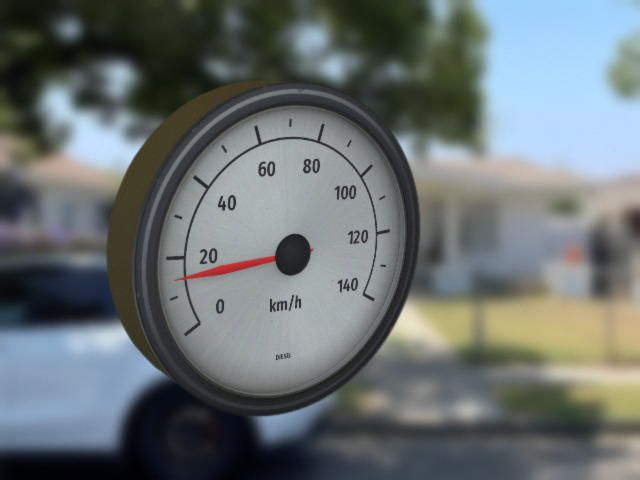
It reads 15 km/h
